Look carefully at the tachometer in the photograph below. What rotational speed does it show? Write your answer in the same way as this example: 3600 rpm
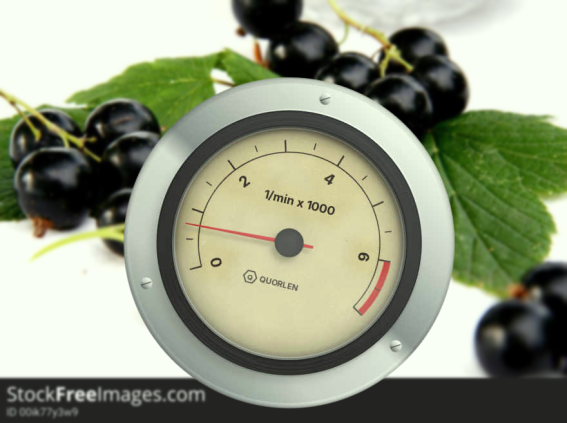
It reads 750 rpm
